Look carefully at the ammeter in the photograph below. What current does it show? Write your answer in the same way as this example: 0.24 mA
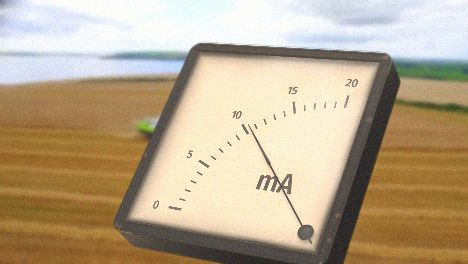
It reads 10.5 mA
